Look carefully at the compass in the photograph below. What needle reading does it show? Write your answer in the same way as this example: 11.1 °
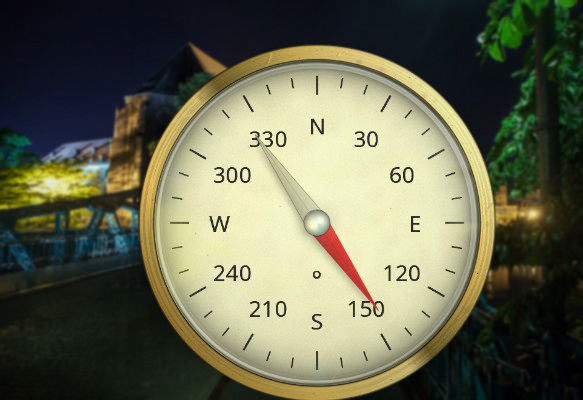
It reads 145 °
